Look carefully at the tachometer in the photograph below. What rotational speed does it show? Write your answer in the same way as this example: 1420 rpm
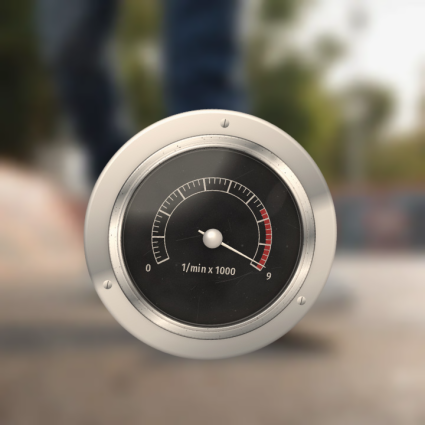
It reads 8800 rpm
